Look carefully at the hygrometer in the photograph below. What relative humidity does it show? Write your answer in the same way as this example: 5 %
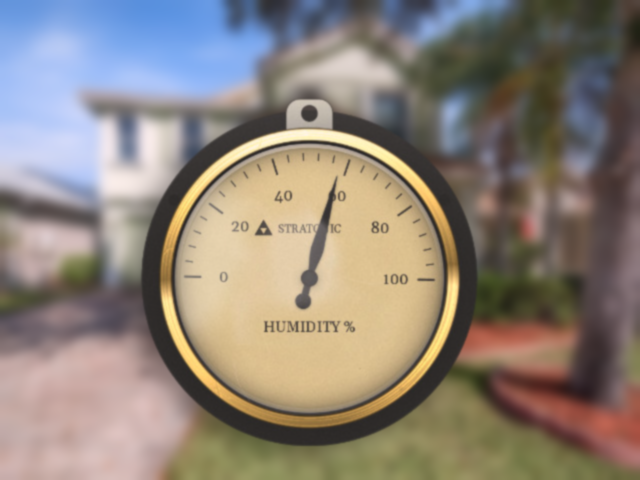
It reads 58 %
